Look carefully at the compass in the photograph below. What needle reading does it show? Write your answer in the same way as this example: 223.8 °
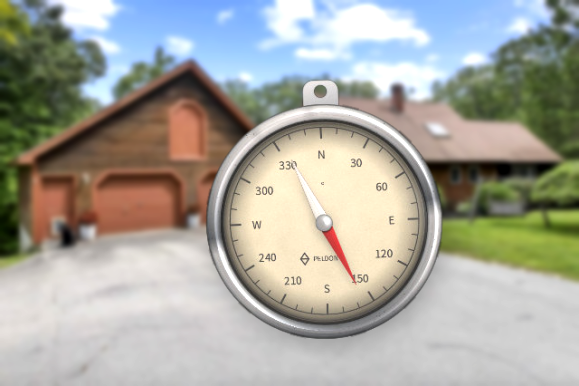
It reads 155 °
